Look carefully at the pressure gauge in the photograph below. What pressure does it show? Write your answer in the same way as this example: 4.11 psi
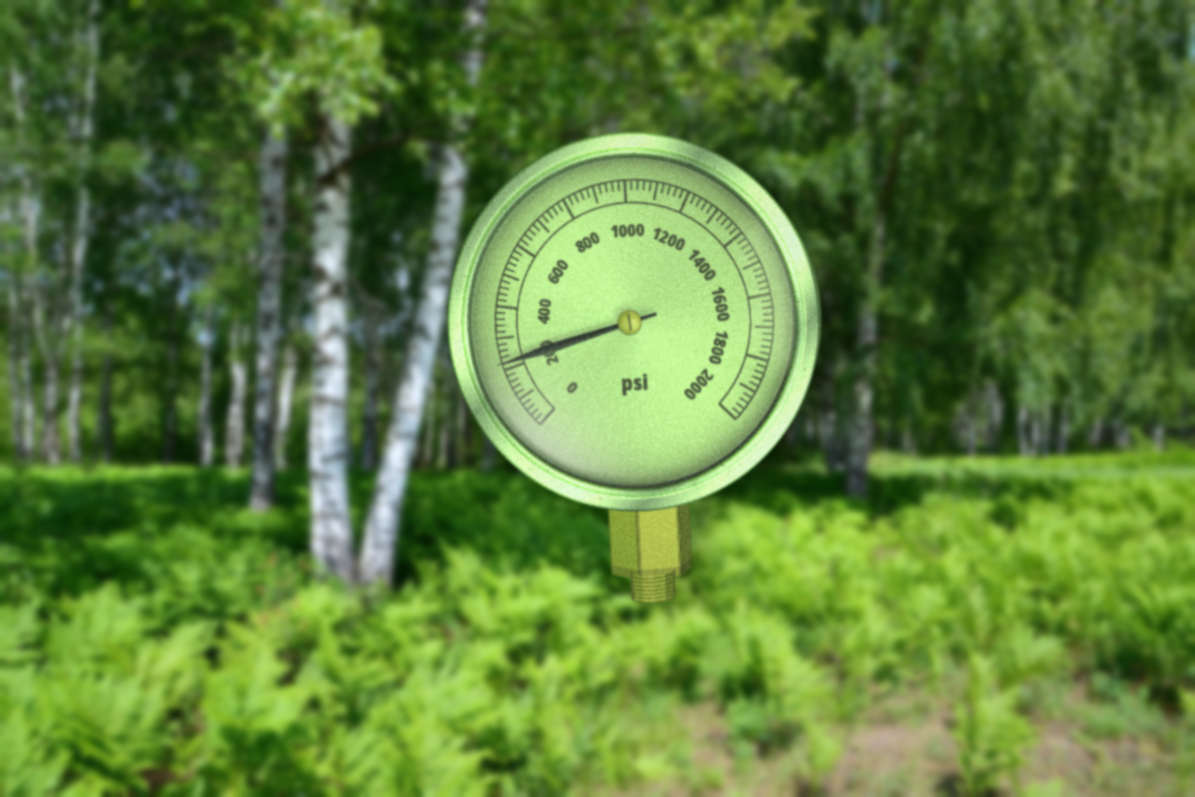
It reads 220 psi
